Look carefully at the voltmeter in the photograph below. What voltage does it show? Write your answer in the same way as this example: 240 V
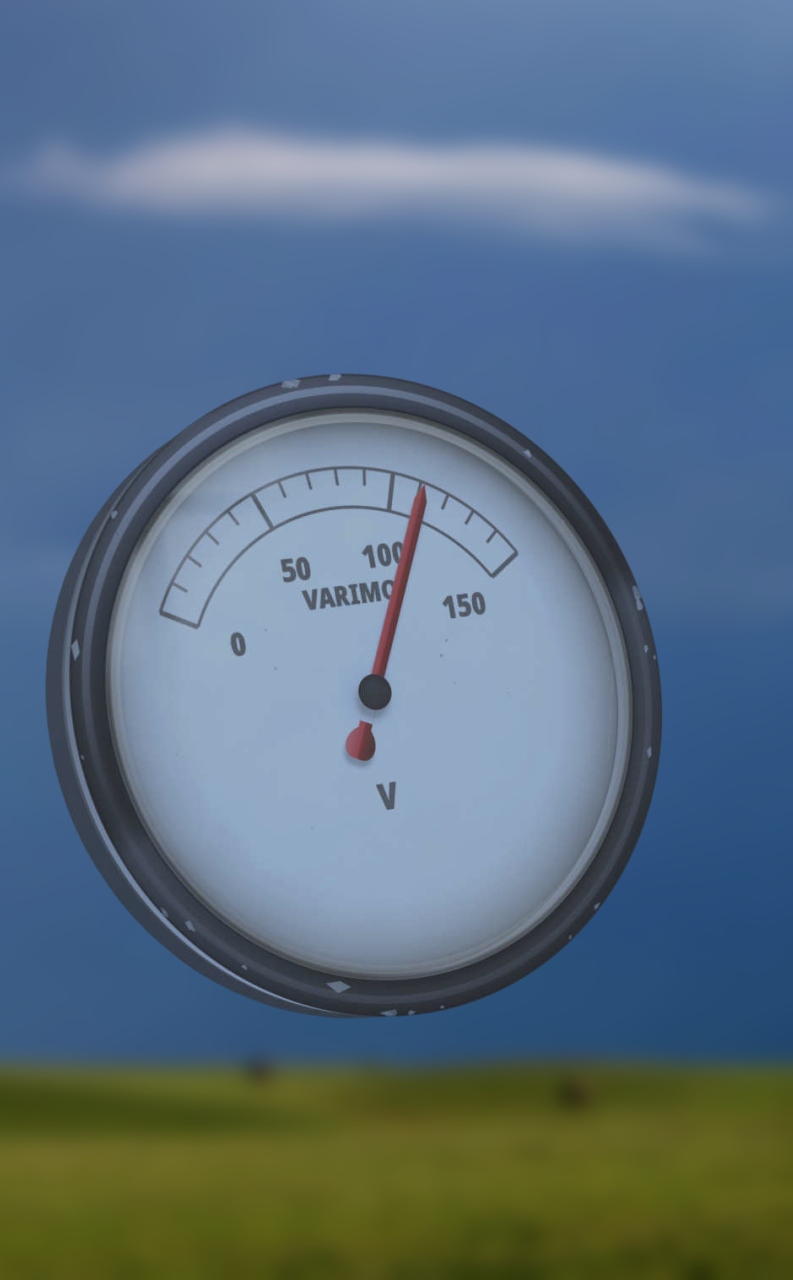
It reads 110 V
